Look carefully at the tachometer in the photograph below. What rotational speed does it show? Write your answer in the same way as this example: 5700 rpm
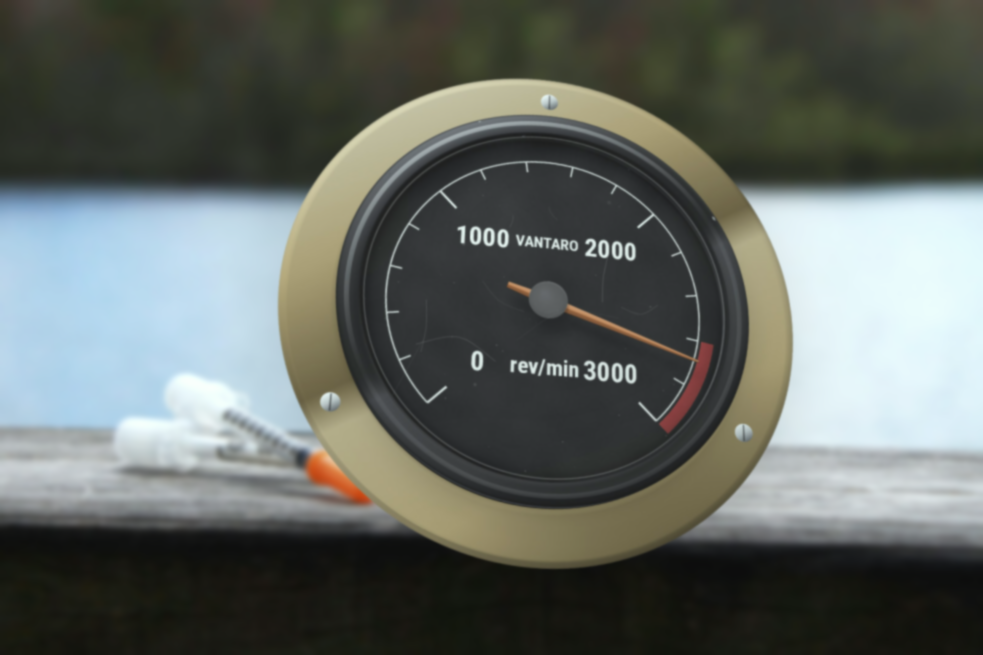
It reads 2700 rpm
